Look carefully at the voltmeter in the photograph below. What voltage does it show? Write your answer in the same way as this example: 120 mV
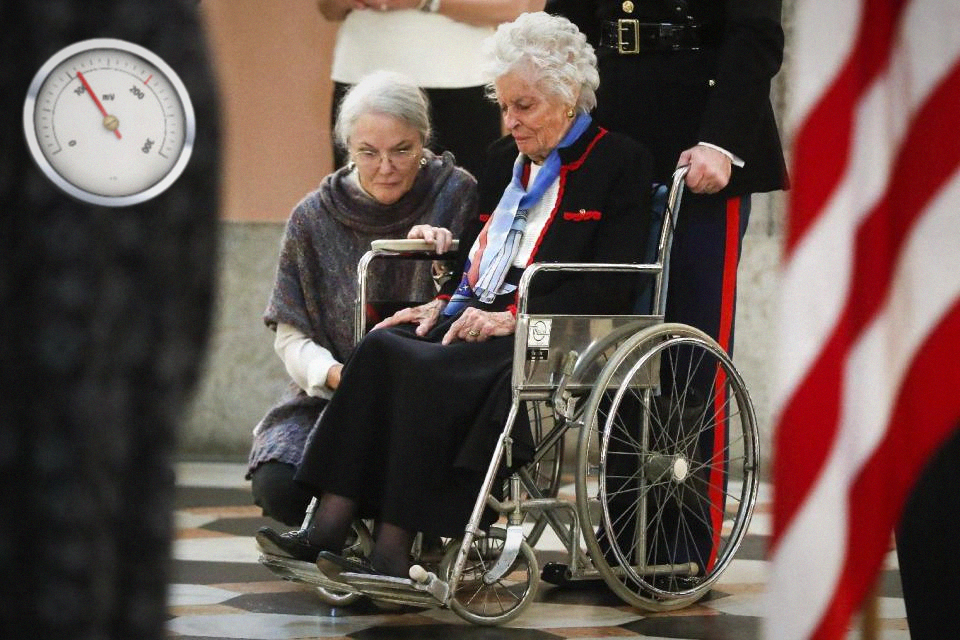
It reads 110 mV
